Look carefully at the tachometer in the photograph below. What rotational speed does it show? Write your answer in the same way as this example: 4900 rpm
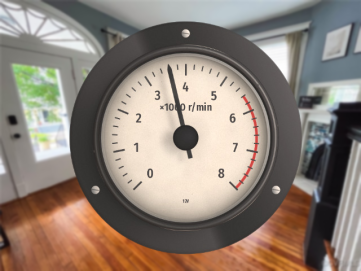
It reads 3600 rpm
